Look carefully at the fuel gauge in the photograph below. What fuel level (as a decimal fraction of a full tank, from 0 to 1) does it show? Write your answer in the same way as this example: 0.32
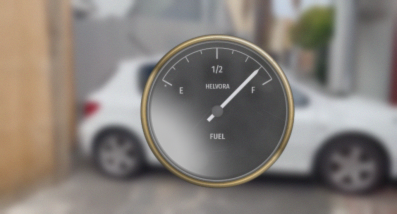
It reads 0.875
